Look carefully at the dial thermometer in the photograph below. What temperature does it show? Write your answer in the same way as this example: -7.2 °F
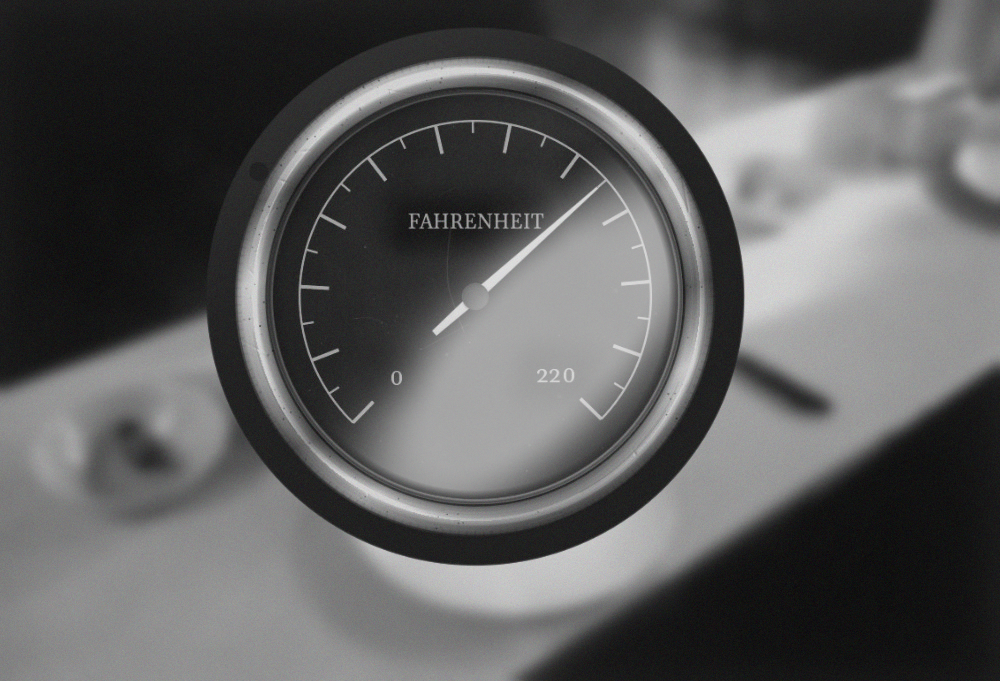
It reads 150 °F
